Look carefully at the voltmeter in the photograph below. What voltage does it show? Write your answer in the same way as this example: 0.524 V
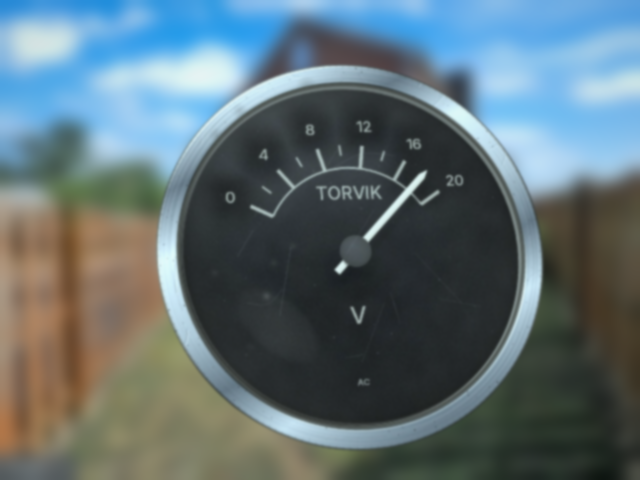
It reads 18 V
